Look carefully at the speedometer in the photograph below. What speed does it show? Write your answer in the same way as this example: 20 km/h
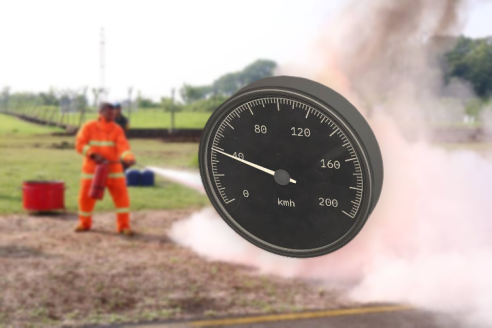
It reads 40 km/h
